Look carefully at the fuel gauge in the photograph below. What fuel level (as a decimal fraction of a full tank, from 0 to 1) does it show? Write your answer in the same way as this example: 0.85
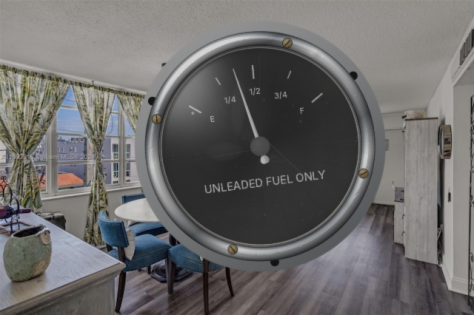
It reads 0.375
